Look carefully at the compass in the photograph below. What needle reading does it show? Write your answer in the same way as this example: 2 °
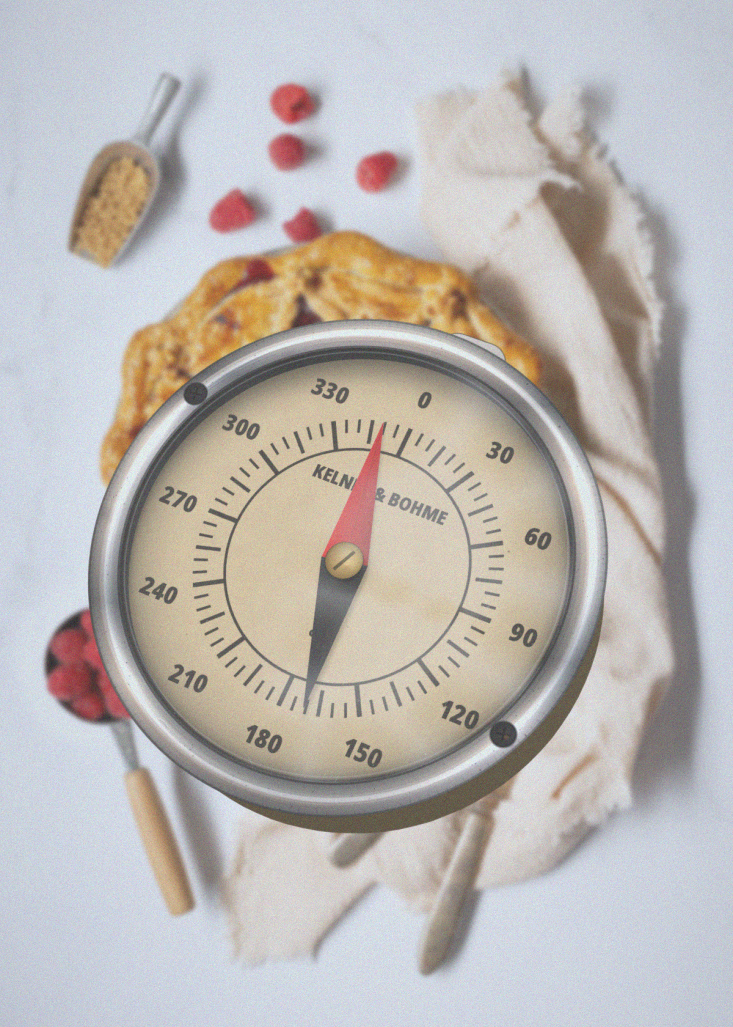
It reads 350 °
